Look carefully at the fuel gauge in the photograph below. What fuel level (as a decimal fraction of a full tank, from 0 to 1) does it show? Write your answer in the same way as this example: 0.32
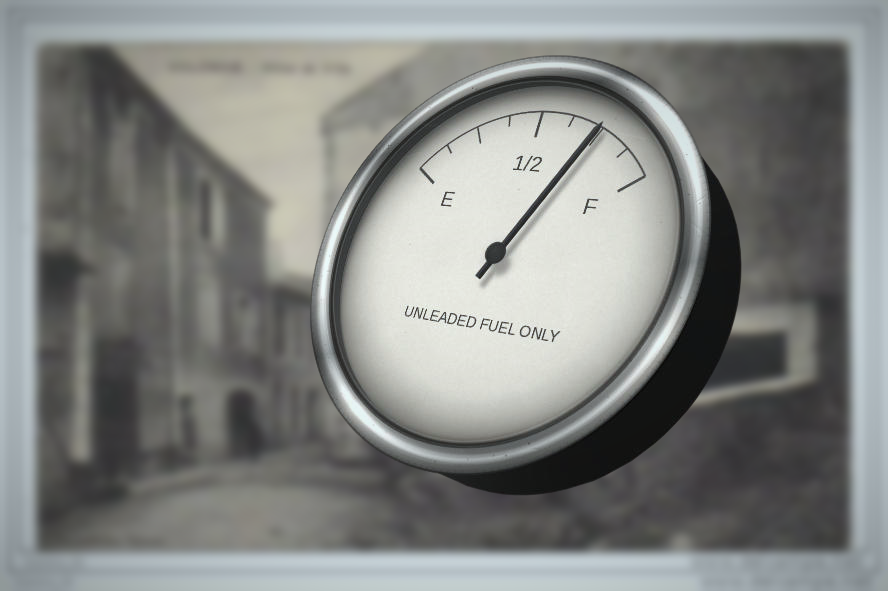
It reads 0.75
